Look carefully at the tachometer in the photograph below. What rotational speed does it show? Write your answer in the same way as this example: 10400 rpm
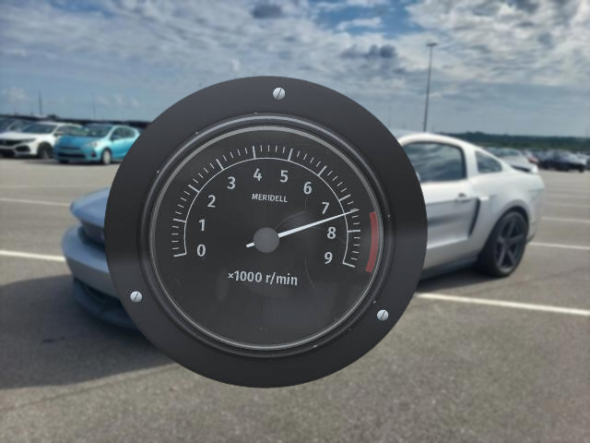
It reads 7400 rpm
